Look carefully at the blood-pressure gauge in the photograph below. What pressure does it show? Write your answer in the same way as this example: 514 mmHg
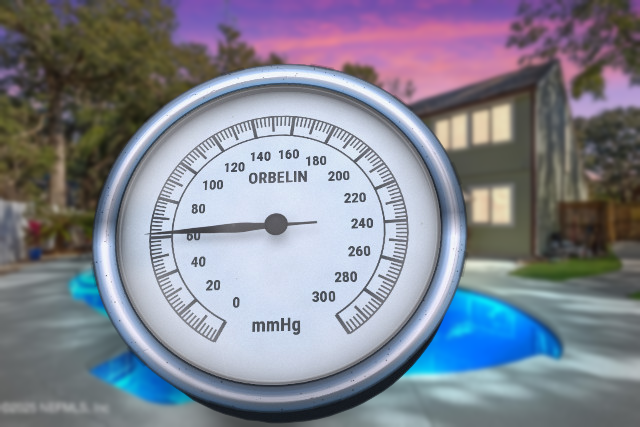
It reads 60 mmHg
